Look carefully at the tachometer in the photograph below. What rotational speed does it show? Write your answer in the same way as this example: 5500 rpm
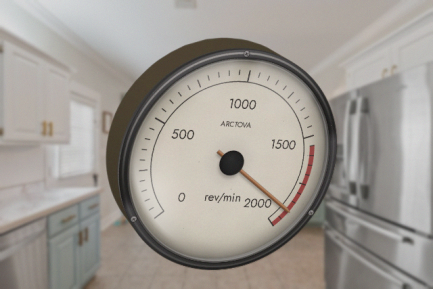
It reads 1900 rpm
